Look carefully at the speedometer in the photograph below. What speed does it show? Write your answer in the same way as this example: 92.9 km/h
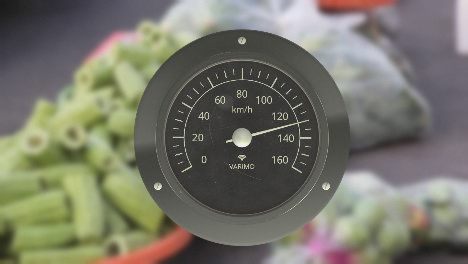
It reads 130 km/h
